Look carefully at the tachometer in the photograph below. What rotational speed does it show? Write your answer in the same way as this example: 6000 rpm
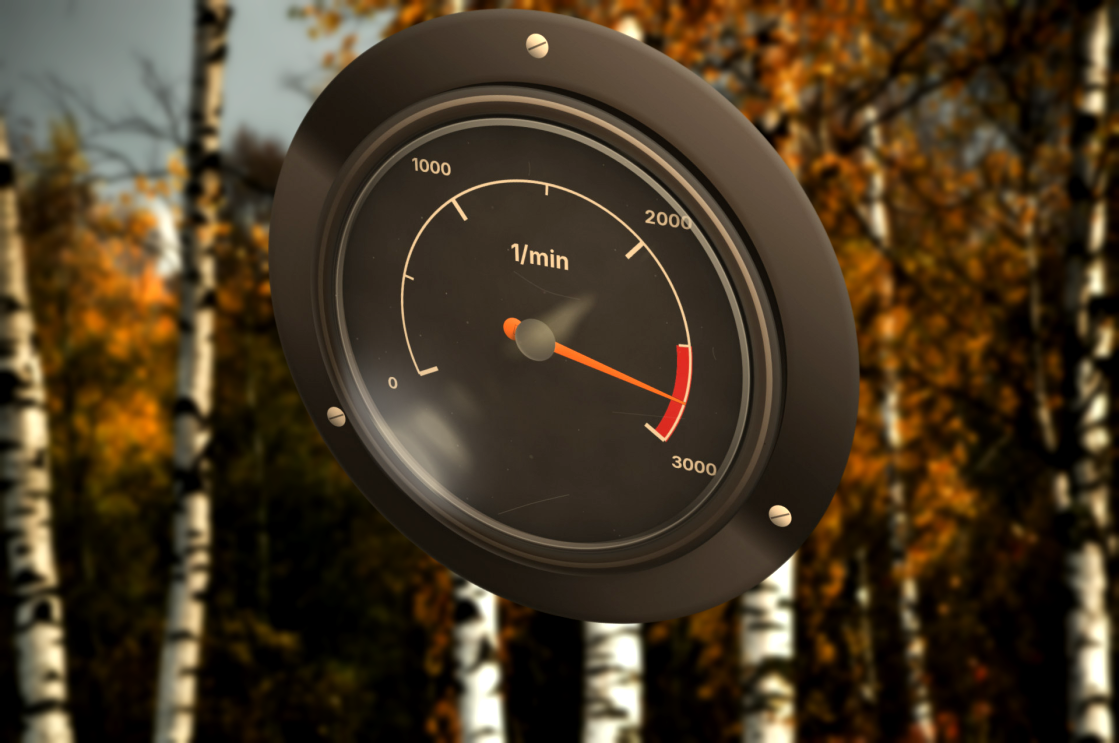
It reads 2750 rpm
